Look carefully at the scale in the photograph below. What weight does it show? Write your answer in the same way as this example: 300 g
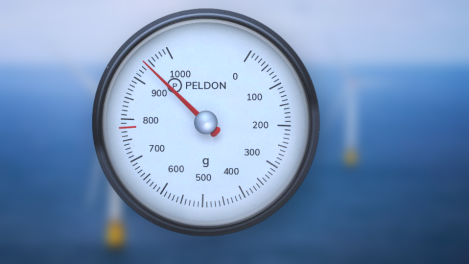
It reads 940 g
